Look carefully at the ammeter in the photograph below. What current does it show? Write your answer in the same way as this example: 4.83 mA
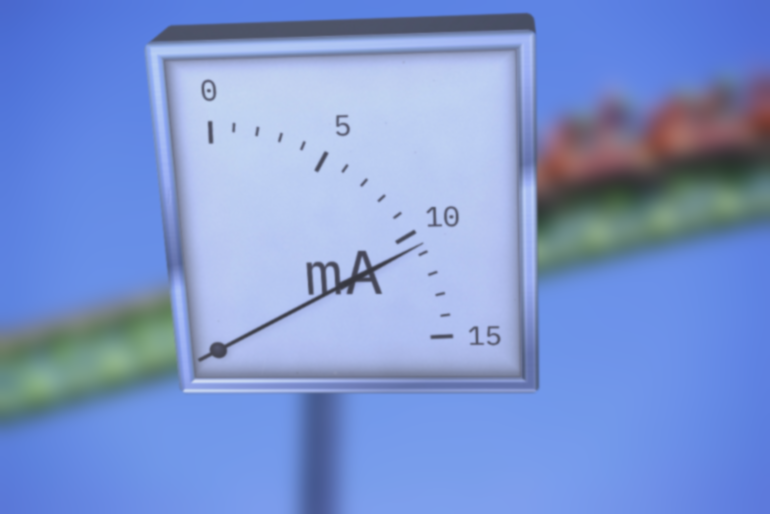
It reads 10.5 mA
